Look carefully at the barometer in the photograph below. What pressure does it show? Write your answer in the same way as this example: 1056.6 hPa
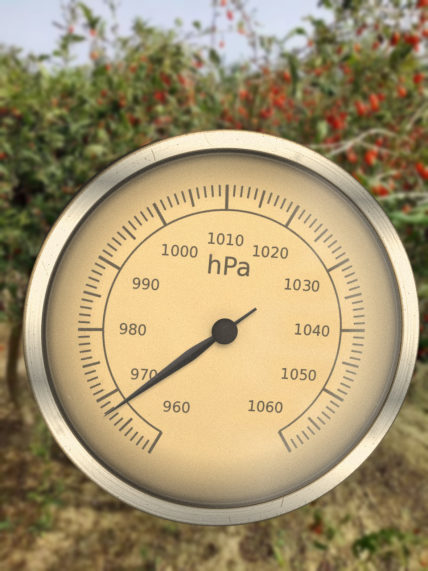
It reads 968 hPa
